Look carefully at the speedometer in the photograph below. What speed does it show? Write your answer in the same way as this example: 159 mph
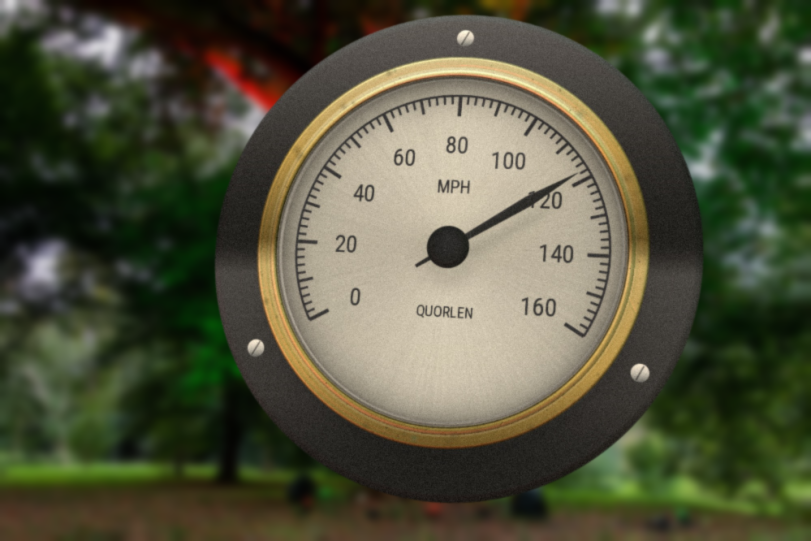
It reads 118 mph
